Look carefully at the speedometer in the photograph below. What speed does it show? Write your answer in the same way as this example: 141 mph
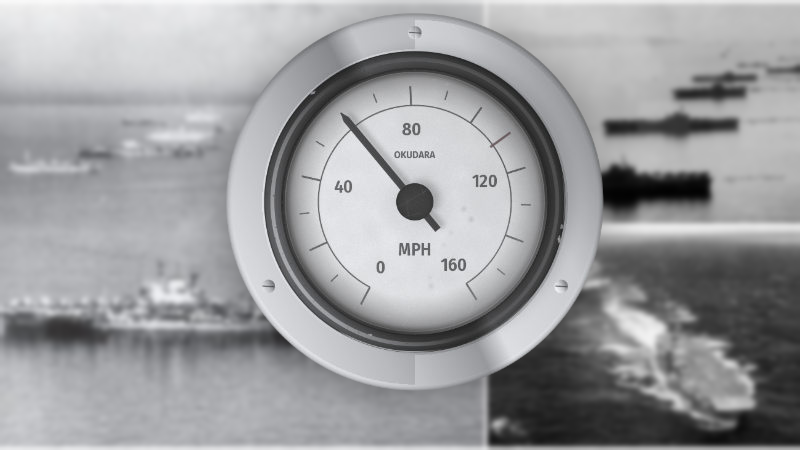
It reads 60 mph
